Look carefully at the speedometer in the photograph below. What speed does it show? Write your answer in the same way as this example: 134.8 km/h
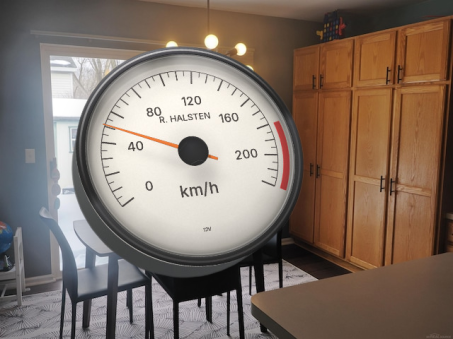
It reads 50 km/h
